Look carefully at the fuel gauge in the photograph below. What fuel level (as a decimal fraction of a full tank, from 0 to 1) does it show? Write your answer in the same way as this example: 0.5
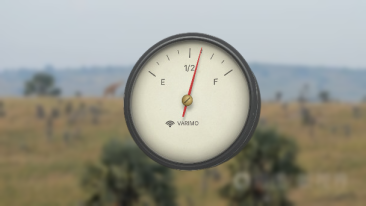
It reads 0.625
